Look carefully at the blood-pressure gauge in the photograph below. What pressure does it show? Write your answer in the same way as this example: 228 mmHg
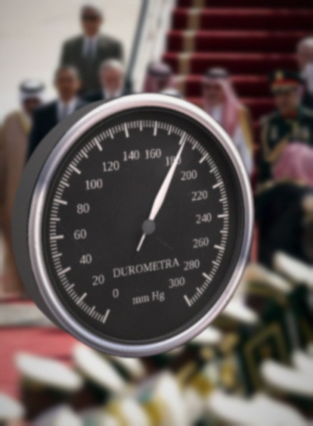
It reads 180 mmHg
